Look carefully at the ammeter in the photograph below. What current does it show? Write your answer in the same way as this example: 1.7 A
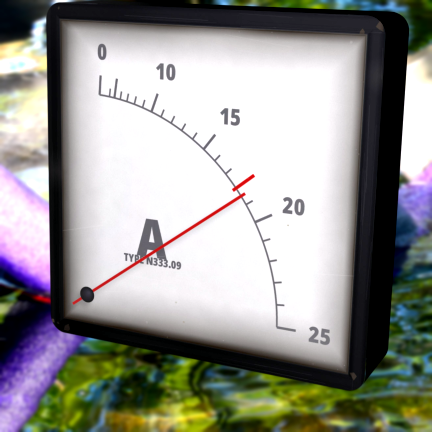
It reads 18.5 A
